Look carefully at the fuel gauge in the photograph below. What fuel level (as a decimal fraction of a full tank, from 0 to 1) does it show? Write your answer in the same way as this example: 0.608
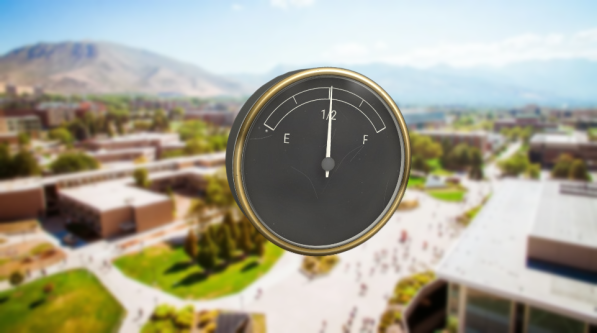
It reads 0.5
